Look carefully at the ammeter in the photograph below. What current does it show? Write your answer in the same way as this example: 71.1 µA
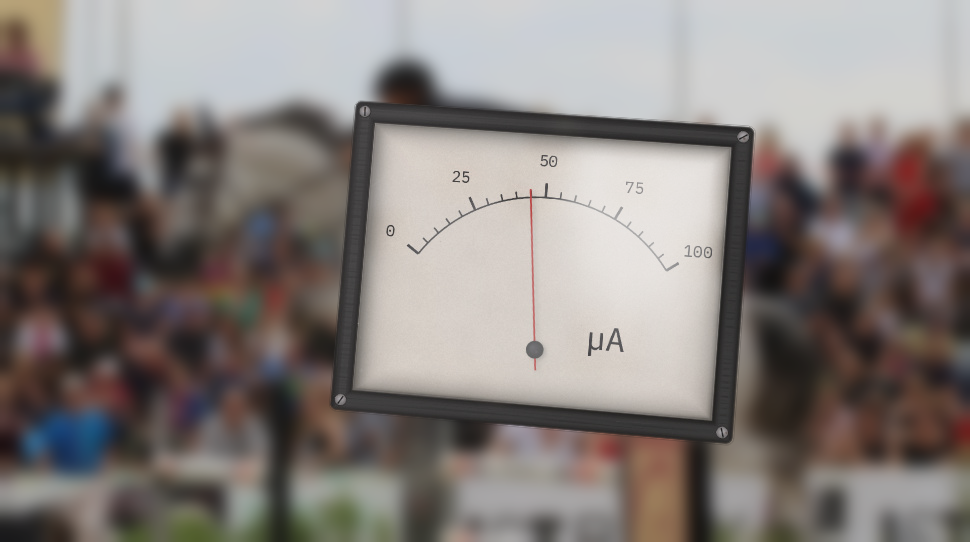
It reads 45 µA
